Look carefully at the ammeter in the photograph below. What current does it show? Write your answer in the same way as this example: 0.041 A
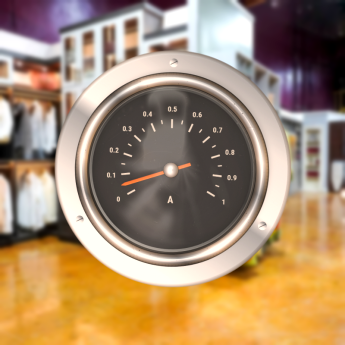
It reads 0.05 A
